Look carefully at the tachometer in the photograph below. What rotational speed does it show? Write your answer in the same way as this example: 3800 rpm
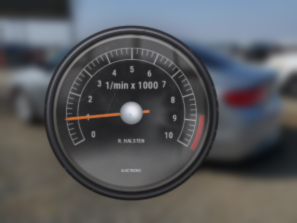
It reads 1000 rpm
